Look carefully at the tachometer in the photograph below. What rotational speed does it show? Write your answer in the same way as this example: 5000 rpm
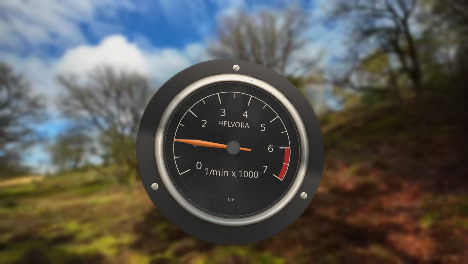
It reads 1000 rpm
